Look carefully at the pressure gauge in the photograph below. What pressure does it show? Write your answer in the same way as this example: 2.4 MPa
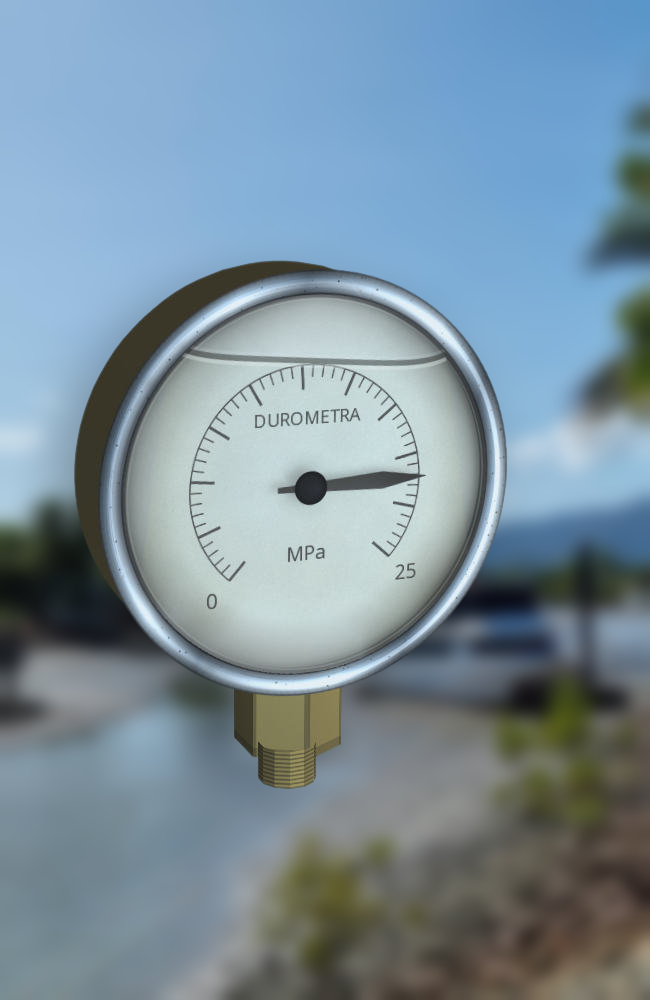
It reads 21 MPa
